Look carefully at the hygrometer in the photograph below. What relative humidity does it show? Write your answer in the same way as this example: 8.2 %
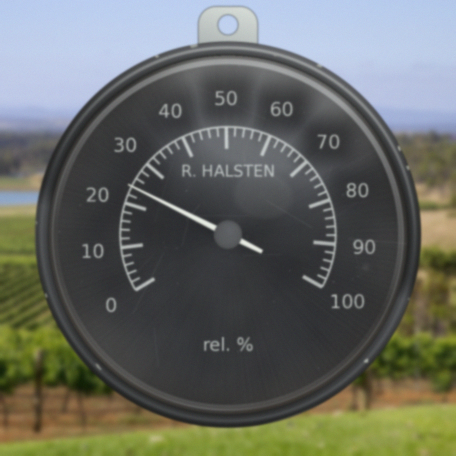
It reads 24 %
